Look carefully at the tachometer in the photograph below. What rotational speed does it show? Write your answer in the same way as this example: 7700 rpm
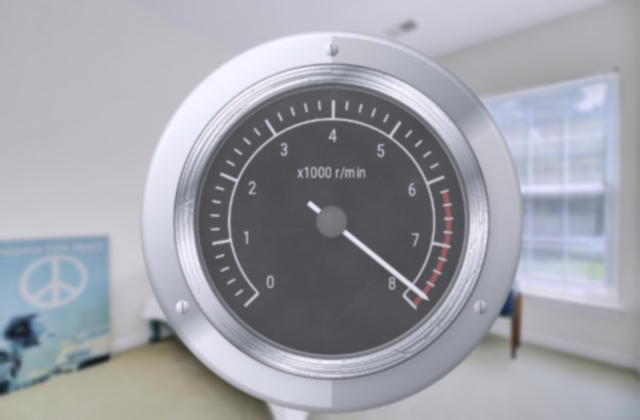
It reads 7800 rpm
